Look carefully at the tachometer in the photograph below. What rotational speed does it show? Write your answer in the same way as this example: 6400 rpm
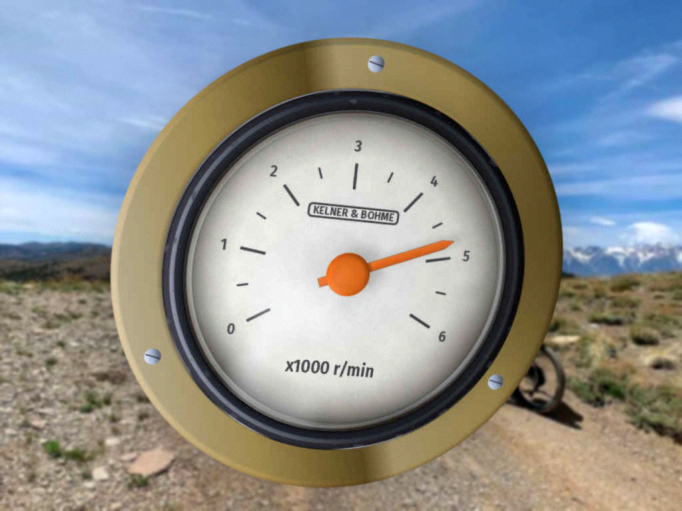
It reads 4750 rpm
